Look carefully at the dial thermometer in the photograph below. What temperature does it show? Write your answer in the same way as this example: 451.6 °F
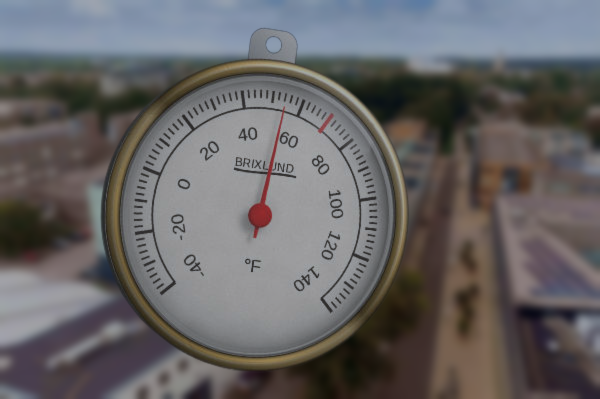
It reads 54 °F
